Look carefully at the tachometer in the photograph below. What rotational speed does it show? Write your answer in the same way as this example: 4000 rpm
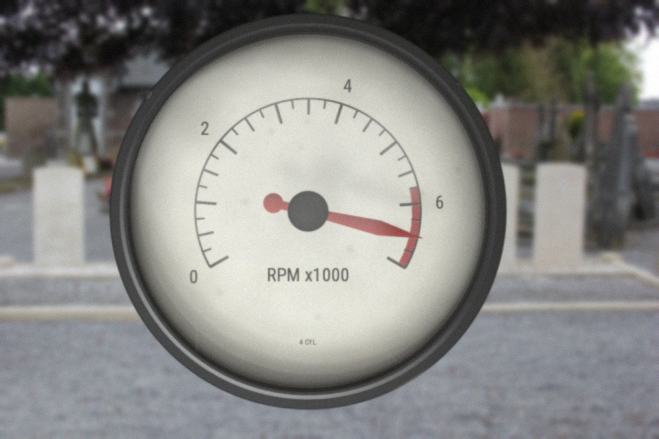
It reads 6500 rpm
